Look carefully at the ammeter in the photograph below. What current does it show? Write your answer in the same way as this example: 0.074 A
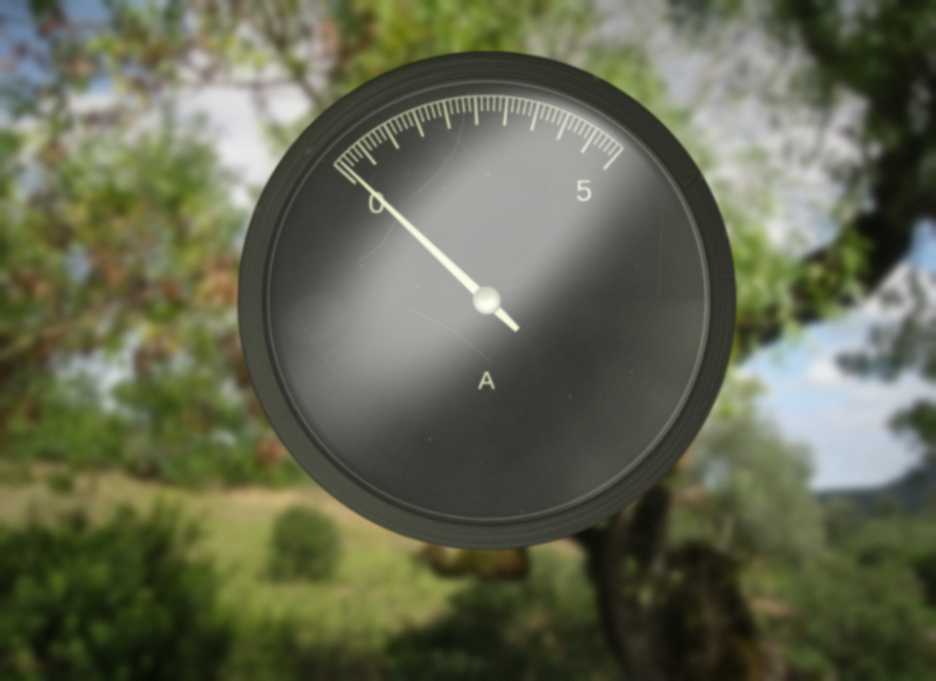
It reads 0.1 A
